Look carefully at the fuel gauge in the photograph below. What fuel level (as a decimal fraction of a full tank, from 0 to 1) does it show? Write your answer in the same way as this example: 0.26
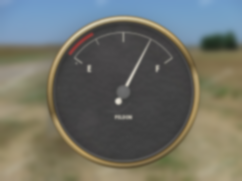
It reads 0.75
